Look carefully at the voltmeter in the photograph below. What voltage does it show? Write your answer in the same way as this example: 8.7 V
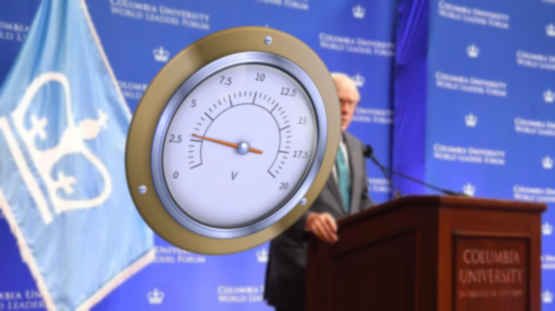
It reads 3 V
